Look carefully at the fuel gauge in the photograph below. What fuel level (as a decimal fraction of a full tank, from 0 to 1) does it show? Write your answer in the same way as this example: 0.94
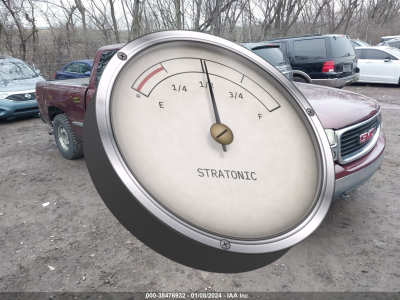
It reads 0.5
